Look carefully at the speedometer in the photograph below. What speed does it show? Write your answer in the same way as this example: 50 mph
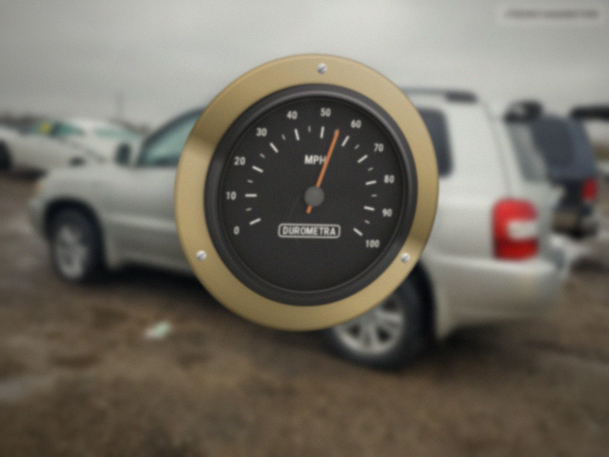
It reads 55 mph
